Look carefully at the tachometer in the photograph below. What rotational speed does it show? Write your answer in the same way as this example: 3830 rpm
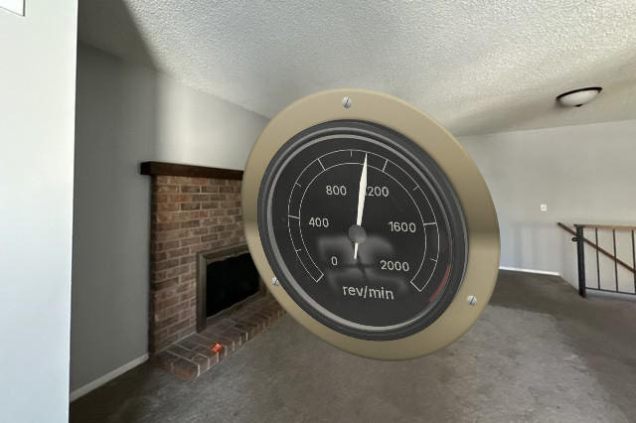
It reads 1100 rpm
